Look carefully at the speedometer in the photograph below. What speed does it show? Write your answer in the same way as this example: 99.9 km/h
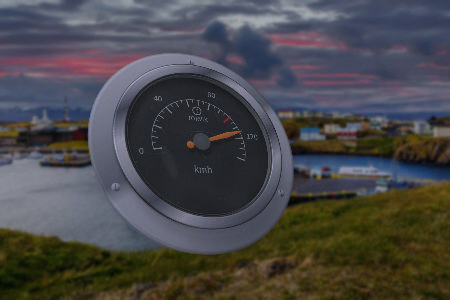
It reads 115 km/h
